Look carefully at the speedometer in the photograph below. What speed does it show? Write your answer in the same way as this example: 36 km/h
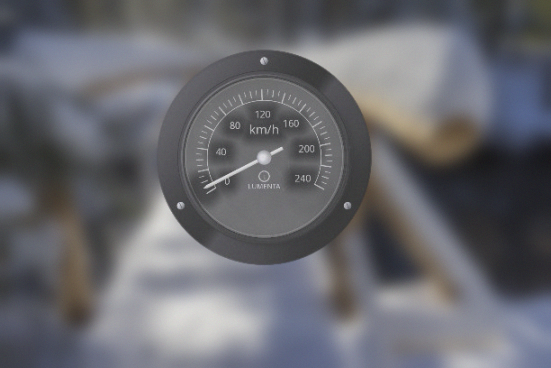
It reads 5 km/h
